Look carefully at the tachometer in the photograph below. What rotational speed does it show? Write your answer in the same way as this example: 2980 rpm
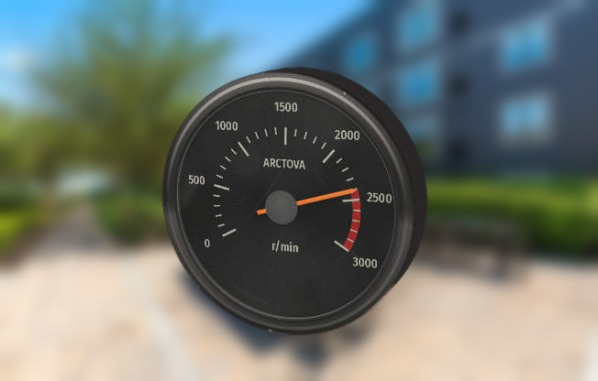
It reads 2400 rpm
